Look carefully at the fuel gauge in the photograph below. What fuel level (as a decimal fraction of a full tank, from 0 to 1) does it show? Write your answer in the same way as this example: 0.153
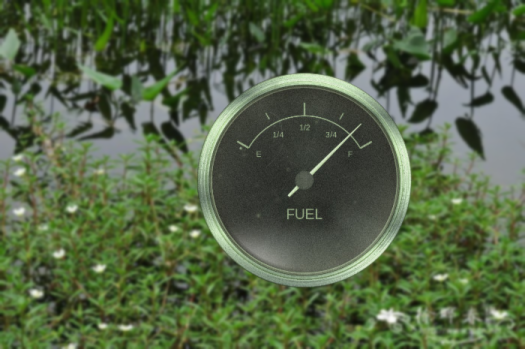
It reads 0.875
